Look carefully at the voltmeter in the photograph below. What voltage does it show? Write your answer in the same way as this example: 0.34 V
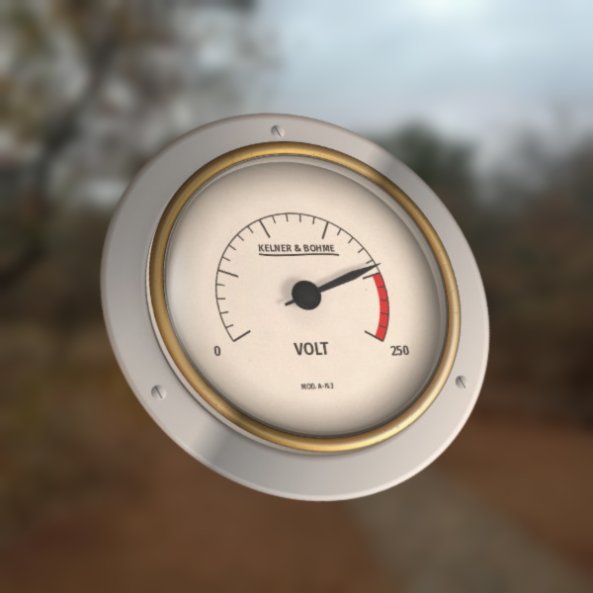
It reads 195 V
